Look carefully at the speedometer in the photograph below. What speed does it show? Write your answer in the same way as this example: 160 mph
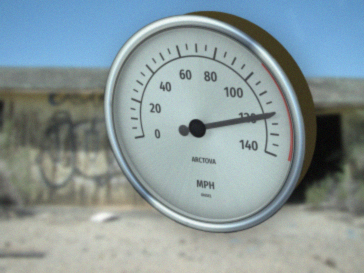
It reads 120 mph
